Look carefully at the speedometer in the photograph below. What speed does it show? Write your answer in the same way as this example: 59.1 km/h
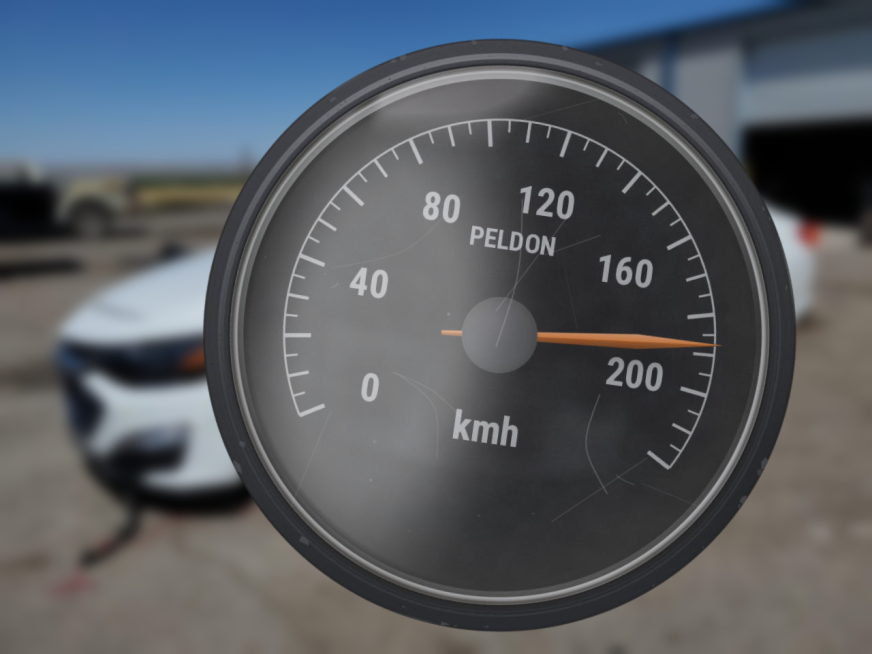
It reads 187.5 km/h
